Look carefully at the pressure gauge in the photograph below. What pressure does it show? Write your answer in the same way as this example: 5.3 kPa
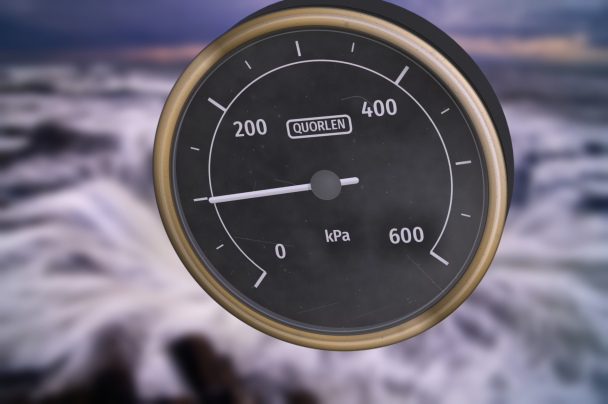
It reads 100 kPa
